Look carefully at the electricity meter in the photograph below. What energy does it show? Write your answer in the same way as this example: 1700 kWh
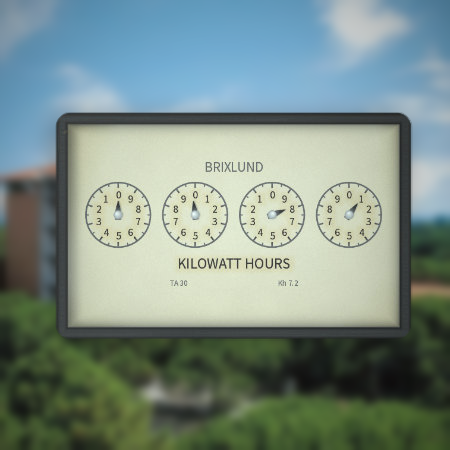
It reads 9981 kWh
